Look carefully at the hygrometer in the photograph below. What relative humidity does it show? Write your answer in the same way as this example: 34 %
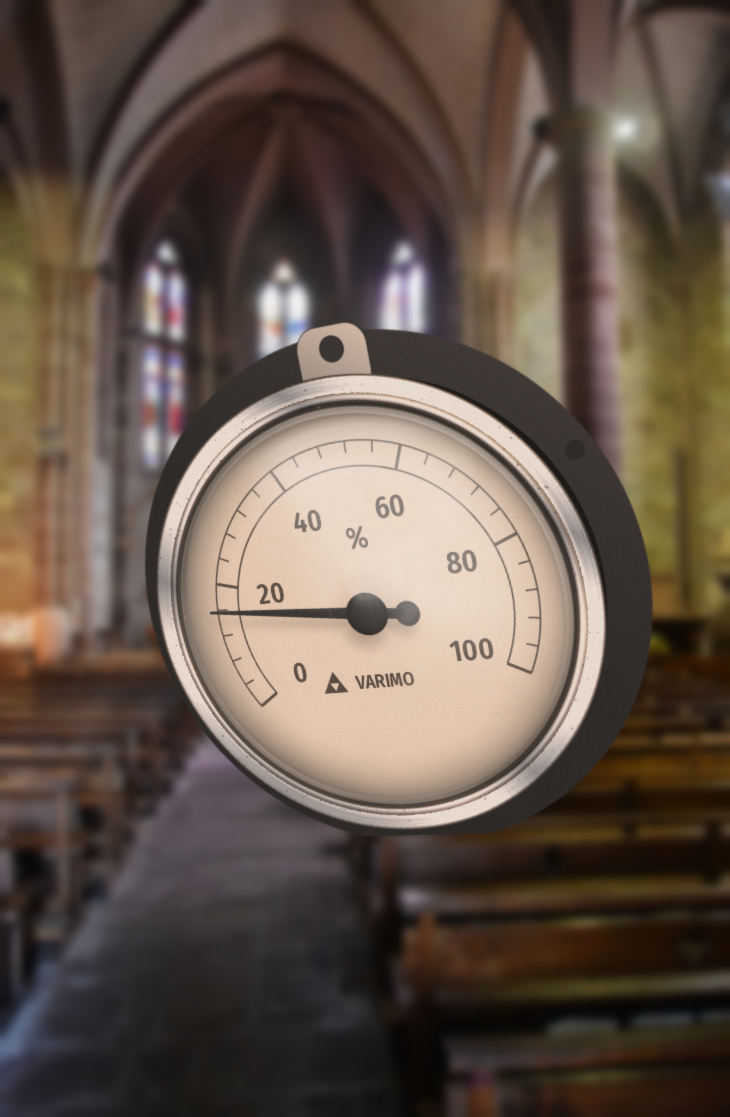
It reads 16 %
